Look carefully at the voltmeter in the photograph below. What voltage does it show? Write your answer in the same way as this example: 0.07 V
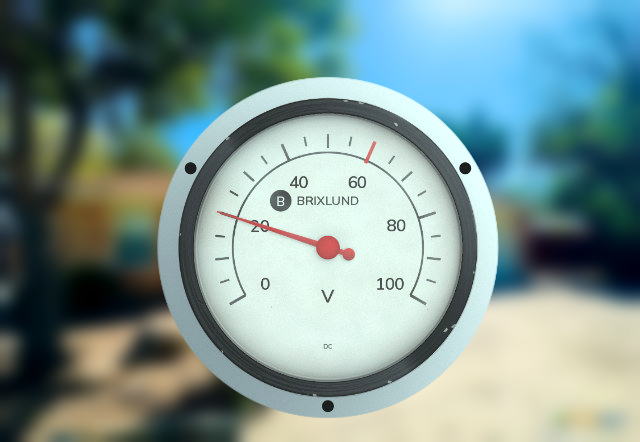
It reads 20 V
